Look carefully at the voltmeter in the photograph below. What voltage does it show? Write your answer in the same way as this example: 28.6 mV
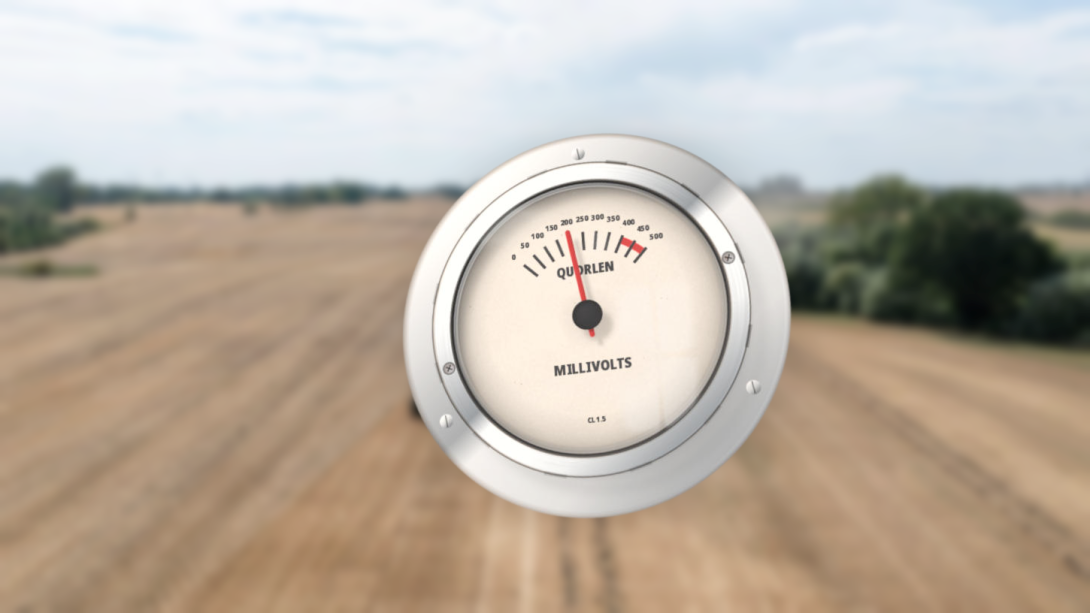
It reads 200 mV
